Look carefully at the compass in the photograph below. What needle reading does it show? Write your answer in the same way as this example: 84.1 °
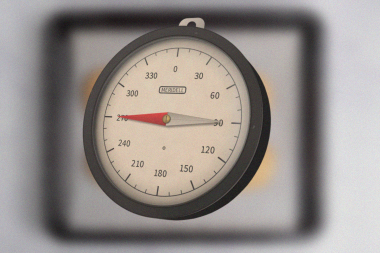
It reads 270 °
